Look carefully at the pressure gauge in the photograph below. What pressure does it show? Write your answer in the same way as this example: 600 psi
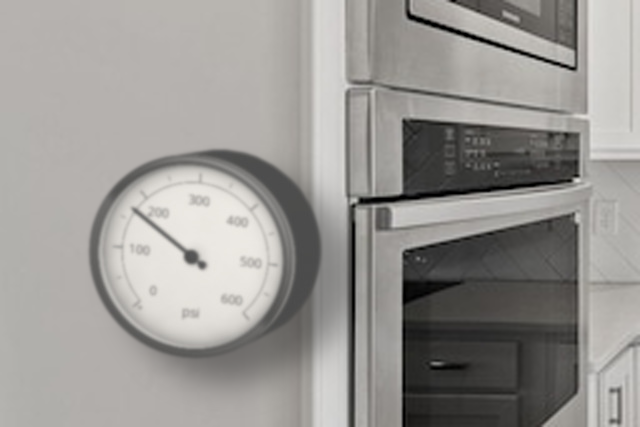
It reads 175 psi
